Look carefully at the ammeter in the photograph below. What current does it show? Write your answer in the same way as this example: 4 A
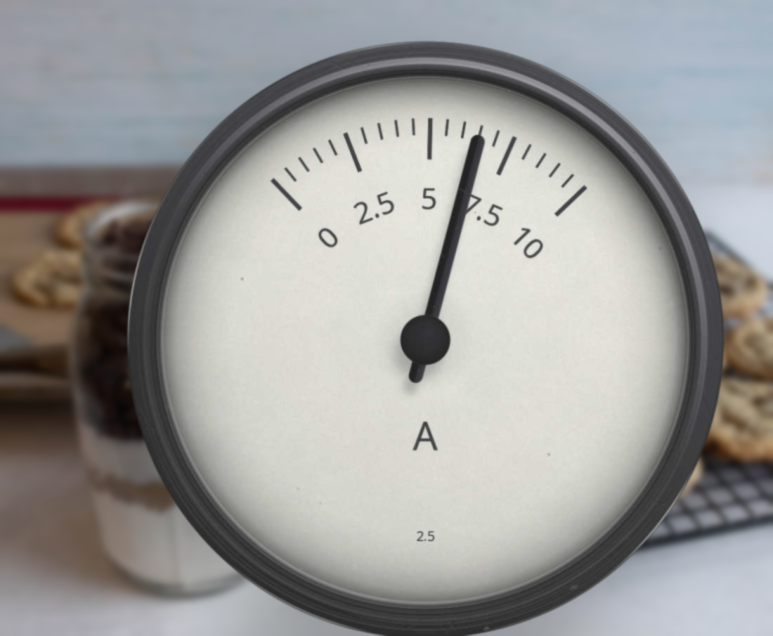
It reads 6.5 A
